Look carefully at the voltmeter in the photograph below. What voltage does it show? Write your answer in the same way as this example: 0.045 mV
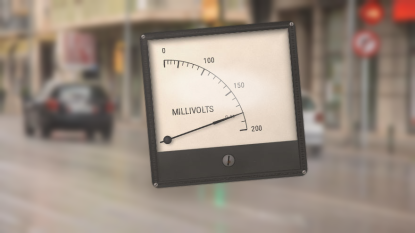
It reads 180 mV
